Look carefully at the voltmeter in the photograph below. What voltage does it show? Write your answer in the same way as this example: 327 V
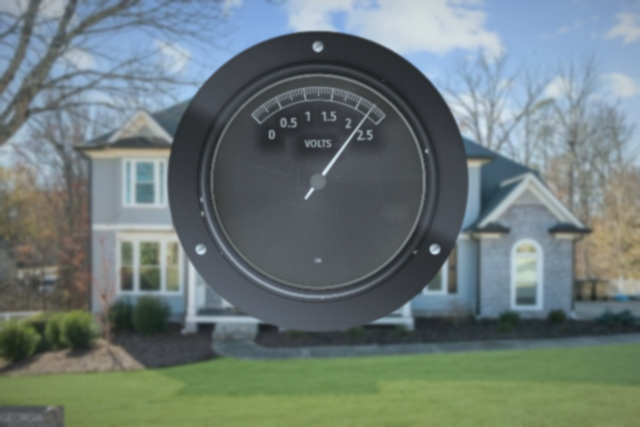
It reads 2.25 V
